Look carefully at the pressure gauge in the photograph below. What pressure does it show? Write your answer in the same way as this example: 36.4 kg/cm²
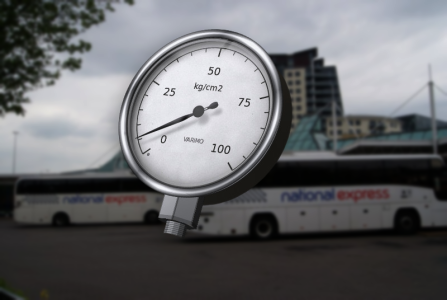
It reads 5 kg/cm²
